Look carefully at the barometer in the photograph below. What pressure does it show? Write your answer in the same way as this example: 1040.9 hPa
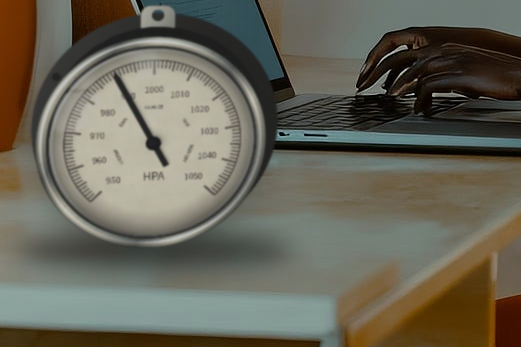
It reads 990 hPa
